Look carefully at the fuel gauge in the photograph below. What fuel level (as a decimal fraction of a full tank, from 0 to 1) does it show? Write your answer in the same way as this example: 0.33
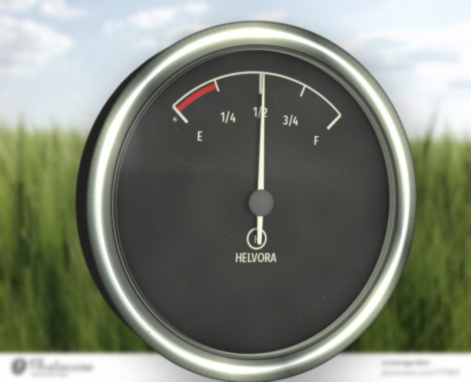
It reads 0.5
